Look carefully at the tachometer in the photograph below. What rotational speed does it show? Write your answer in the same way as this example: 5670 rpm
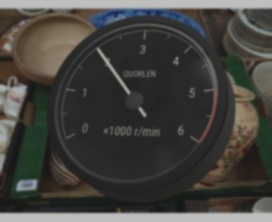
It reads 2000 rpm
